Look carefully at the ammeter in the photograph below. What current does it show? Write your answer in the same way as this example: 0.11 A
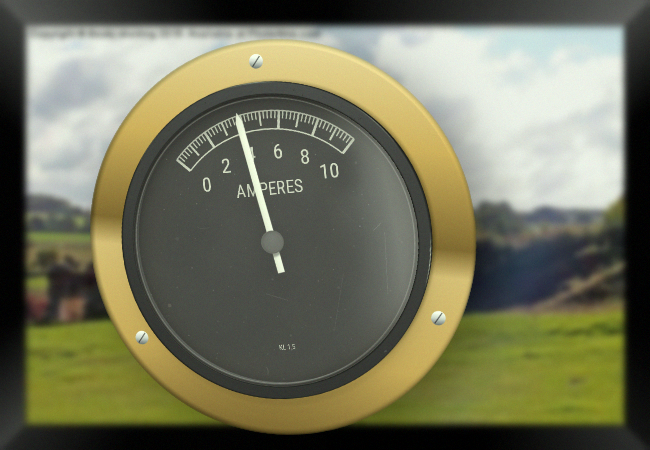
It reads 4 A
